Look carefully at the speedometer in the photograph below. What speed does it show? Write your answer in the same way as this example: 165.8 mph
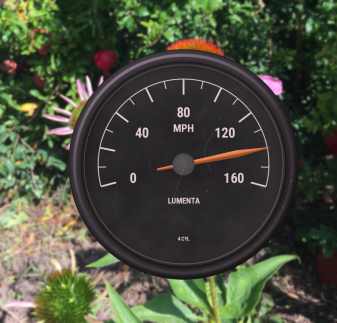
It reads 140 mph
